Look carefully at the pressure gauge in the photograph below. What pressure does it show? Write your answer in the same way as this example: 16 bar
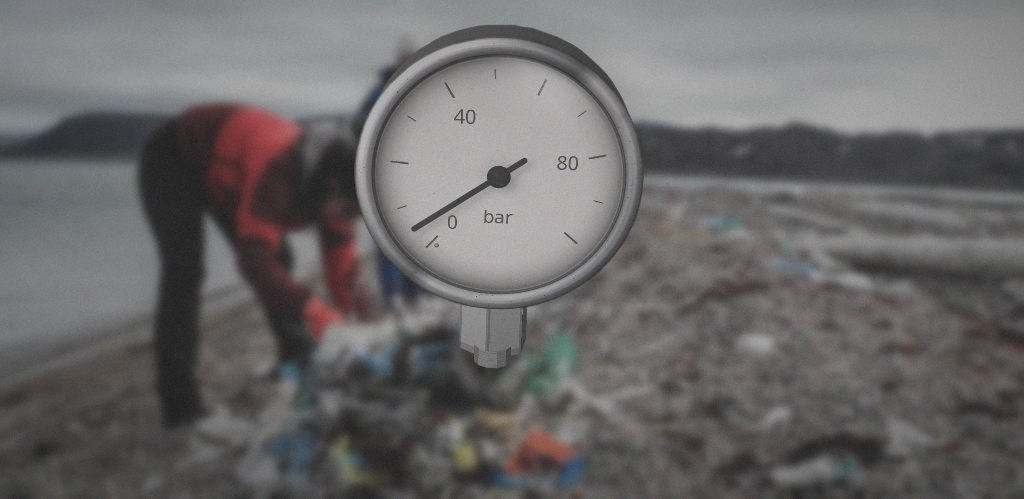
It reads 5 bar
